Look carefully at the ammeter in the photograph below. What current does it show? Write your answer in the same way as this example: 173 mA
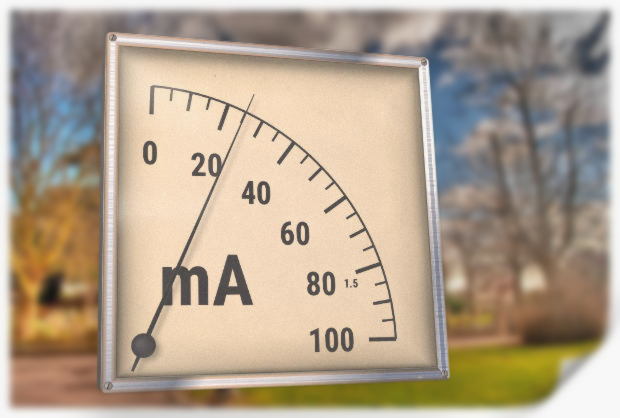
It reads 25 mA
